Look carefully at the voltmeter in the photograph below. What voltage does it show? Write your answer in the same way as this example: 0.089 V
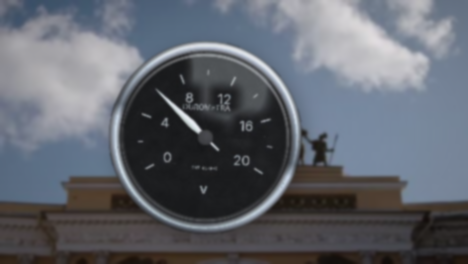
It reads 6 V
